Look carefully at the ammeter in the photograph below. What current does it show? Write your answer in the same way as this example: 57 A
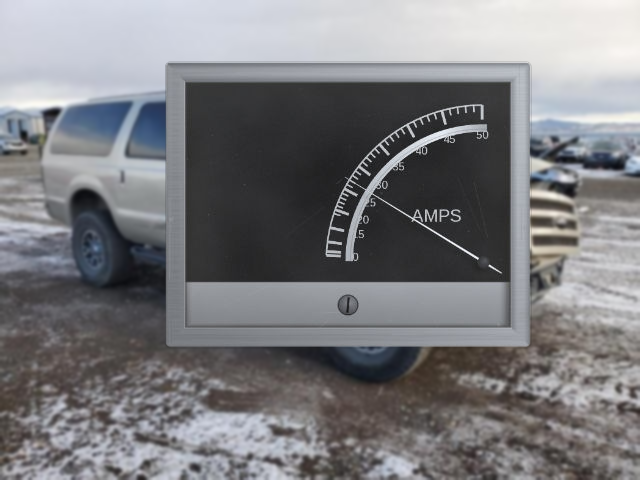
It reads 27 A
